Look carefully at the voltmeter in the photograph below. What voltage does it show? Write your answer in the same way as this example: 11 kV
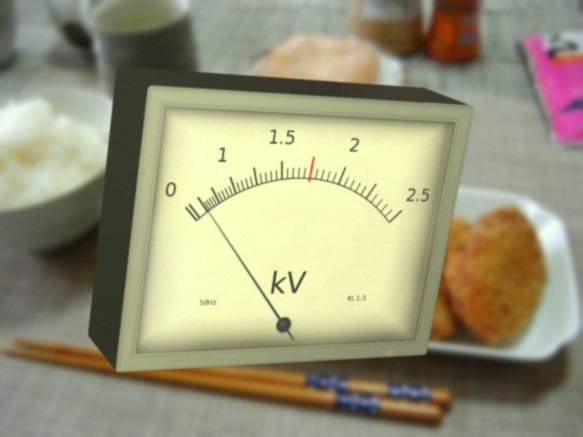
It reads 0.5 kV
